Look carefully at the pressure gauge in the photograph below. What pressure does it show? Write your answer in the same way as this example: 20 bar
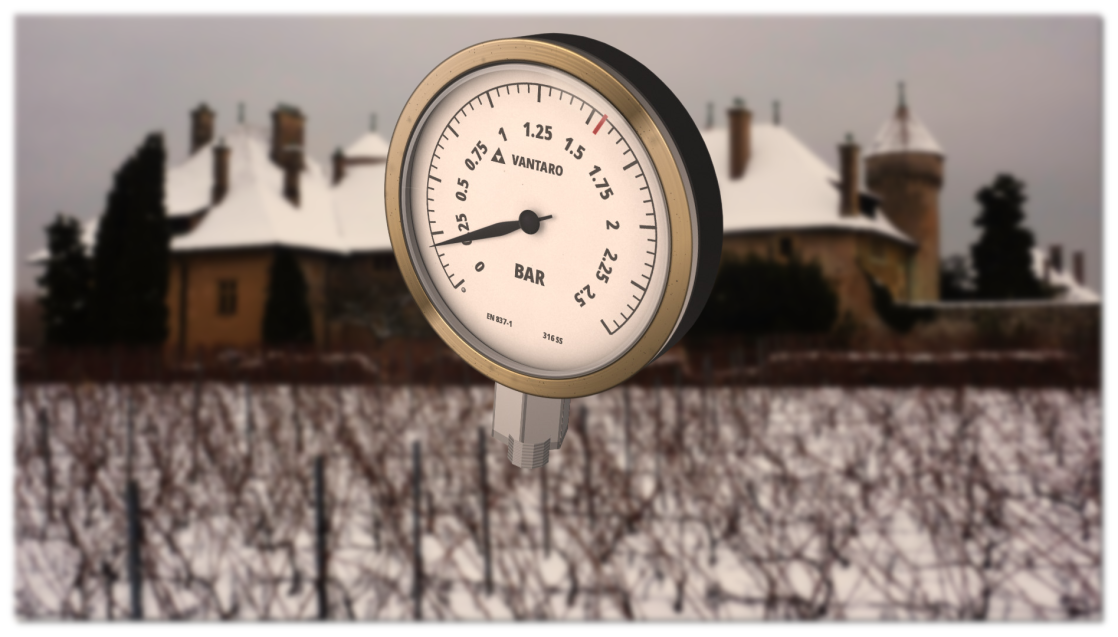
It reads 0.2 bar
